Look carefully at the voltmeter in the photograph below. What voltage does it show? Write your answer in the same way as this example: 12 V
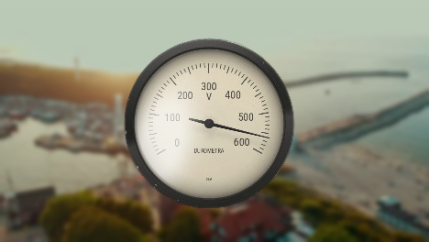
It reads 560 V
